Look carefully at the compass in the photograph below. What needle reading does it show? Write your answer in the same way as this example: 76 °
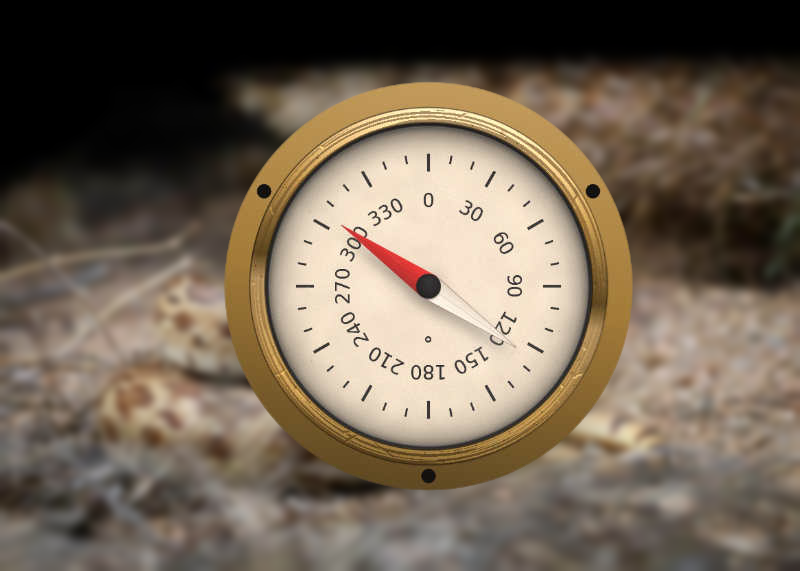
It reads 305 °
